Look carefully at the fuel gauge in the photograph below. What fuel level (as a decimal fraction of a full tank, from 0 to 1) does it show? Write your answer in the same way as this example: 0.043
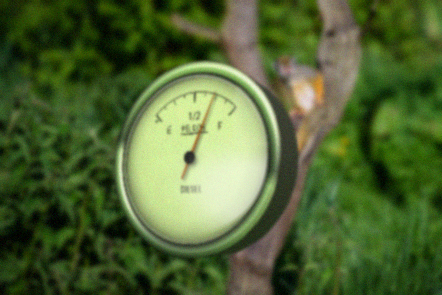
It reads 0.75
